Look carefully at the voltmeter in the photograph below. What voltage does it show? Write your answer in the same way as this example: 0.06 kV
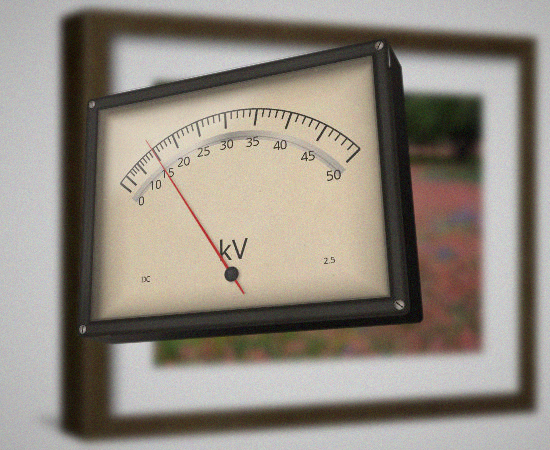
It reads 15 kV
